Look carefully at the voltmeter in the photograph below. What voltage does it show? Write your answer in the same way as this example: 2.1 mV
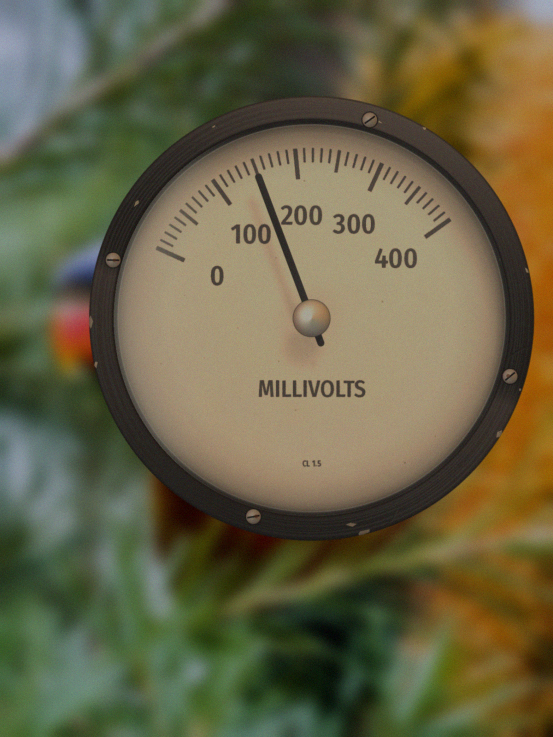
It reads 150 mV
